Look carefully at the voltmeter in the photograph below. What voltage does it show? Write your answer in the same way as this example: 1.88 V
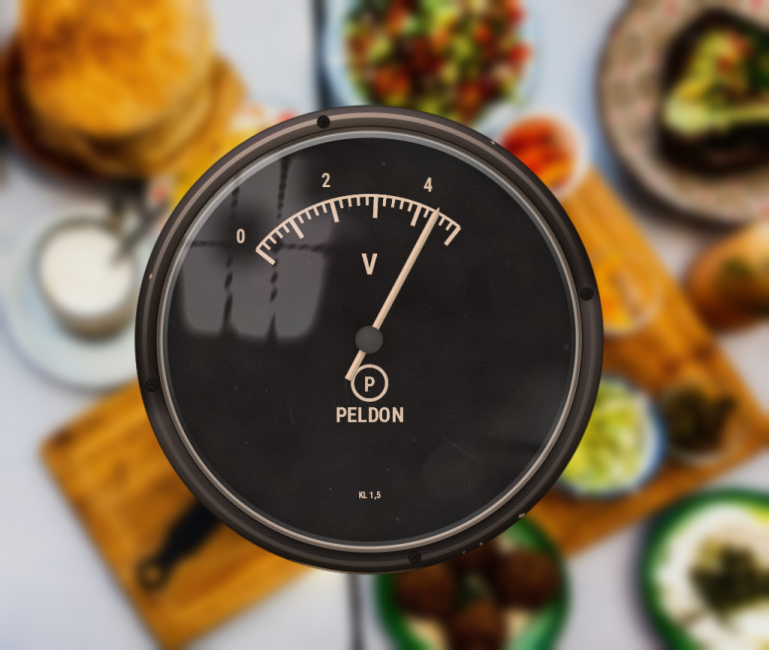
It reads 4.4 V
